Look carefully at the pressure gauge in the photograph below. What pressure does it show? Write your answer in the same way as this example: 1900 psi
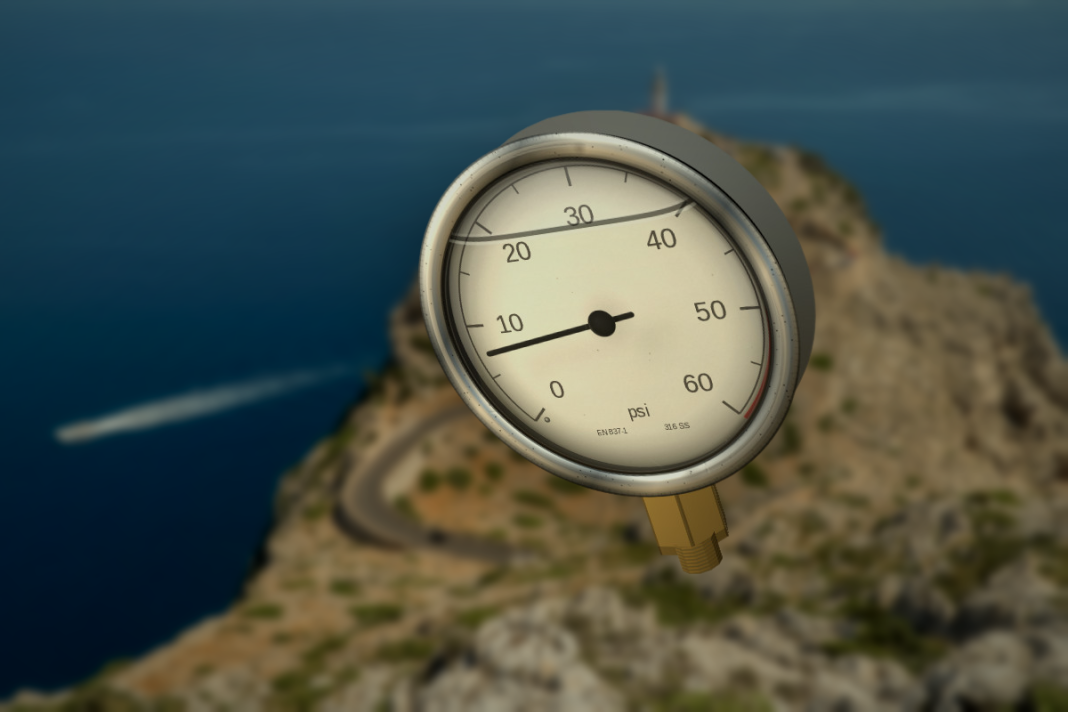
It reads 7.5 psi
